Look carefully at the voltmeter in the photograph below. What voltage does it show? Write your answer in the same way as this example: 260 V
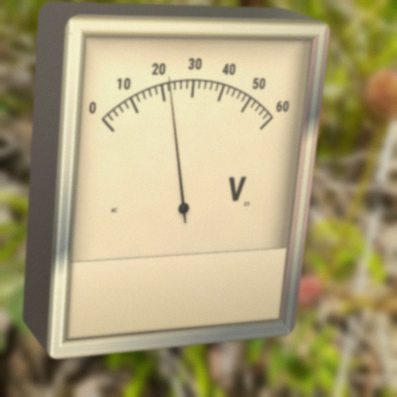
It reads 22 V
